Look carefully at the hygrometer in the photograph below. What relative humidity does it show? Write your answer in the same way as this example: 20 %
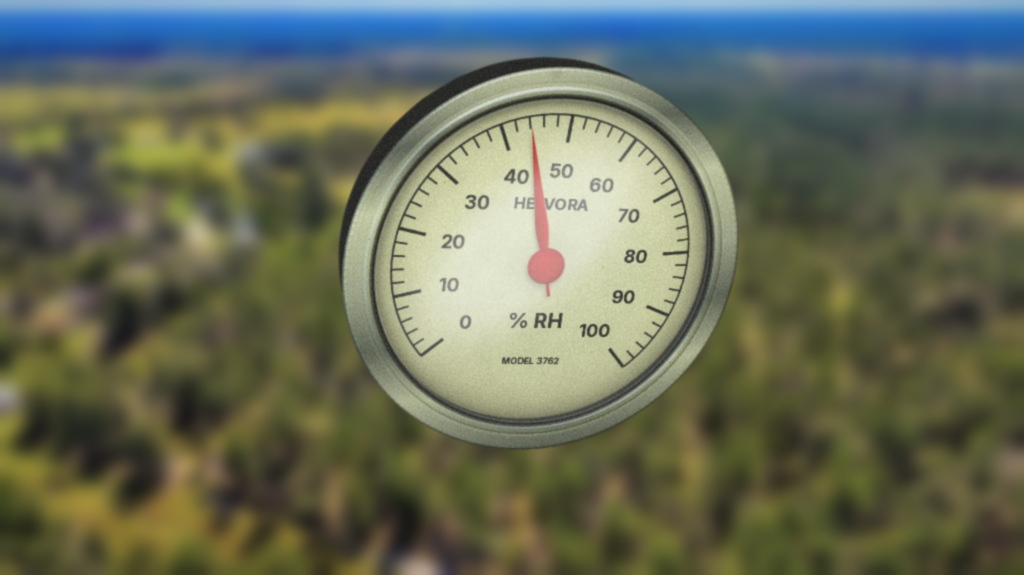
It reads 44 %
